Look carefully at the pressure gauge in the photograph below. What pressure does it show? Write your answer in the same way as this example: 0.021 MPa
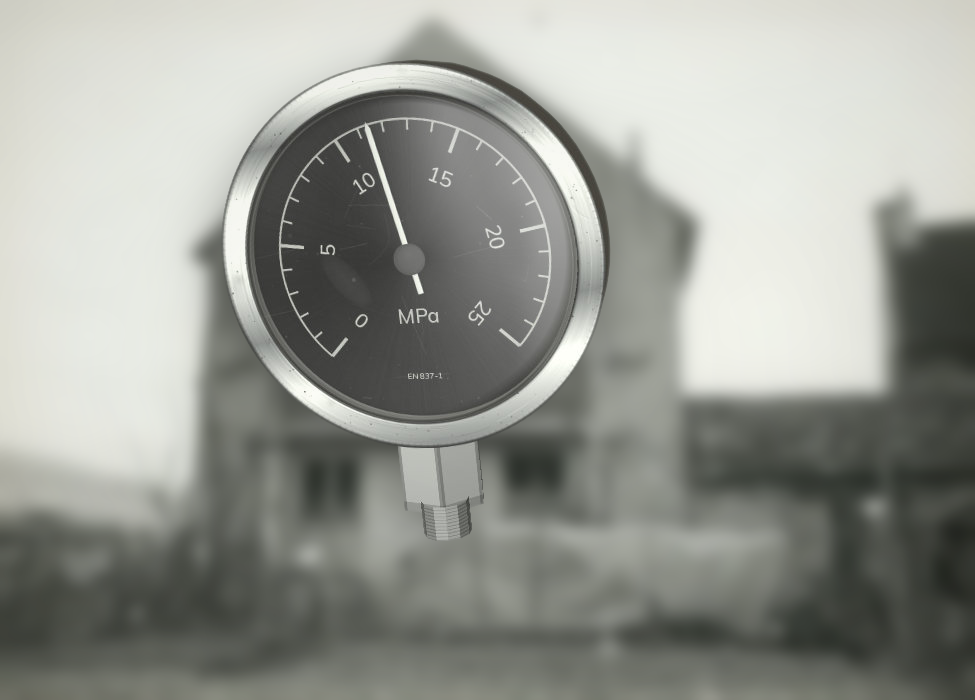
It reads 11.5 MPa
